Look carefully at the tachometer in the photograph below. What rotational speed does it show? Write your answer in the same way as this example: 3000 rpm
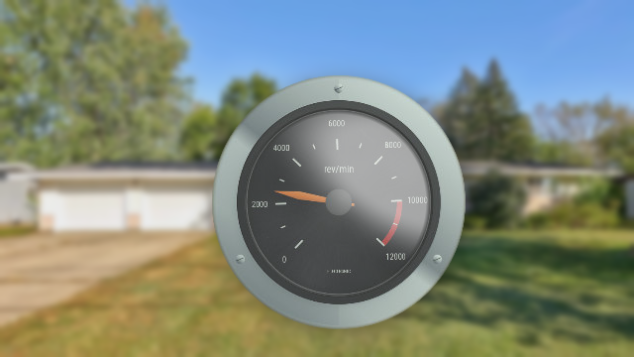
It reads 2500 rpm
